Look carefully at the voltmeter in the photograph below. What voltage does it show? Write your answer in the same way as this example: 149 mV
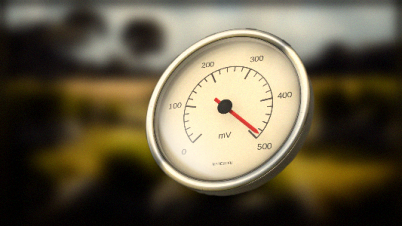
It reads 490 mV
